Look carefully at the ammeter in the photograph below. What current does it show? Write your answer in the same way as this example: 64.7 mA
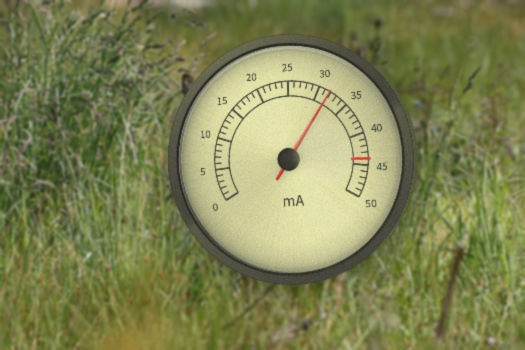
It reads 32 mA
